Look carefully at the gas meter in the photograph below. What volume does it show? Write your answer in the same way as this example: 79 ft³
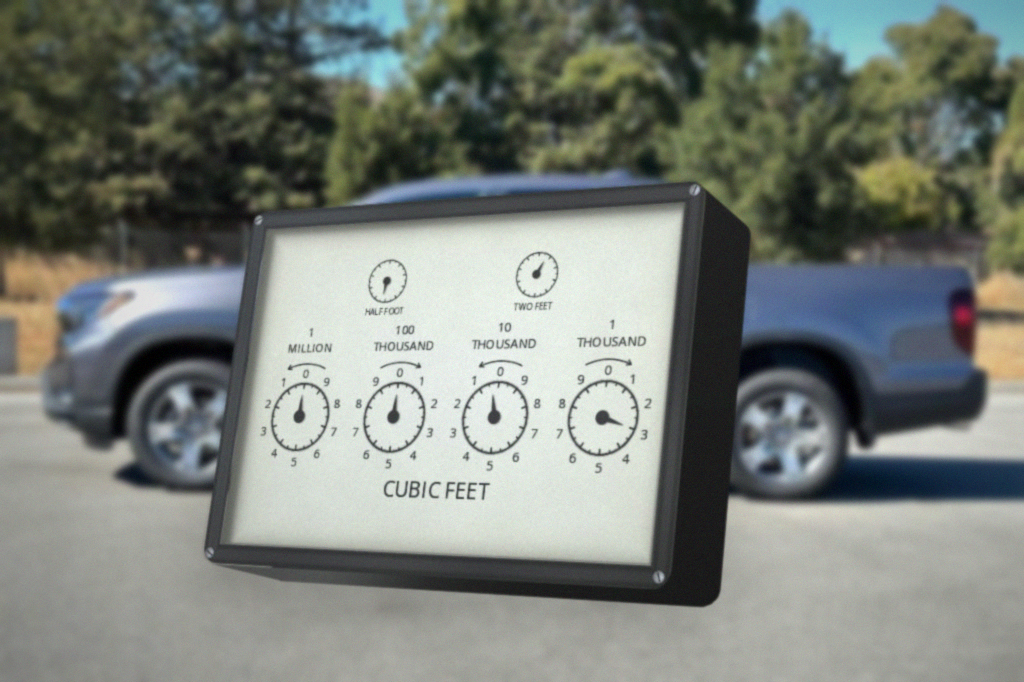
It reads 300 ft³
